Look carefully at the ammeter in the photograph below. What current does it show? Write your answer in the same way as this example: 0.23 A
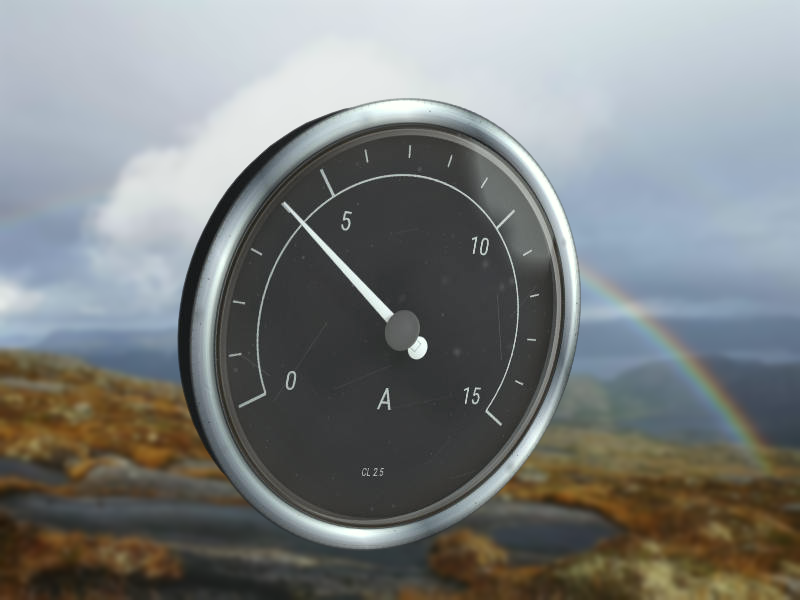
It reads 4 A
